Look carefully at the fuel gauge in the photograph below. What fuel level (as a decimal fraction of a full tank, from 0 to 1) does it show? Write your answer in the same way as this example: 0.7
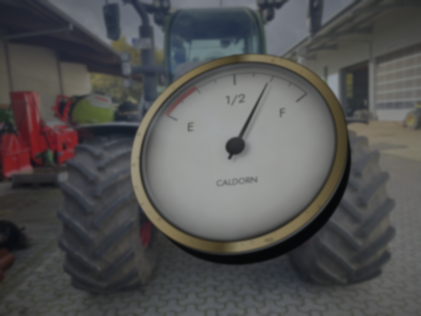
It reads 0.75
